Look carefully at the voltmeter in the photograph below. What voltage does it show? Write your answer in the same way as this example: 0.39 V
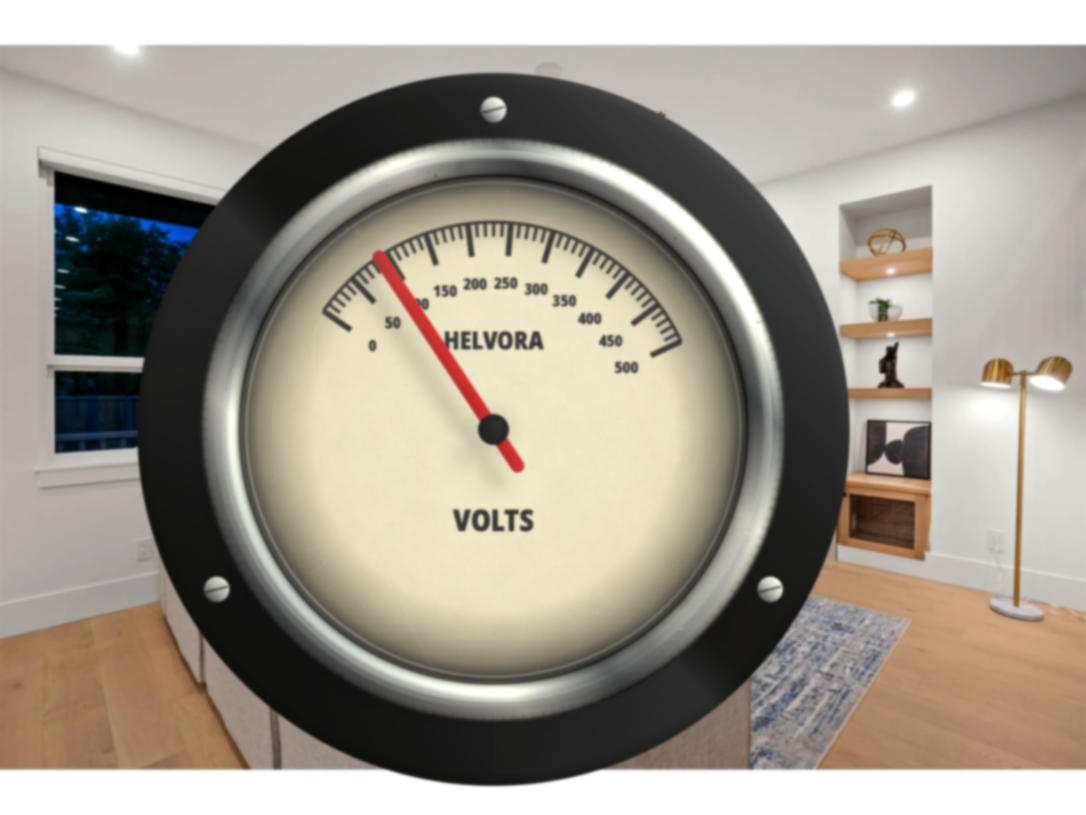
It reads 90 V
